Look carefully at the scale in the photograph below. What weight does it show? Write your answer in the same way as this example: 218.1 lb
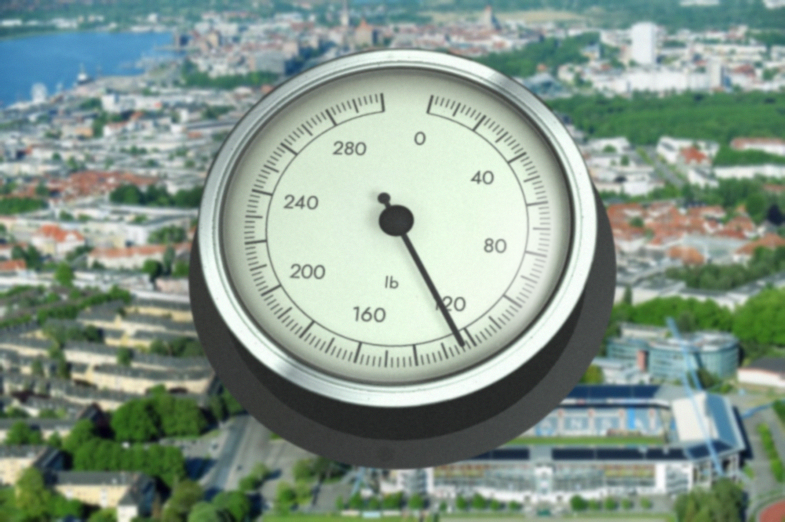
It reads 124 lb
